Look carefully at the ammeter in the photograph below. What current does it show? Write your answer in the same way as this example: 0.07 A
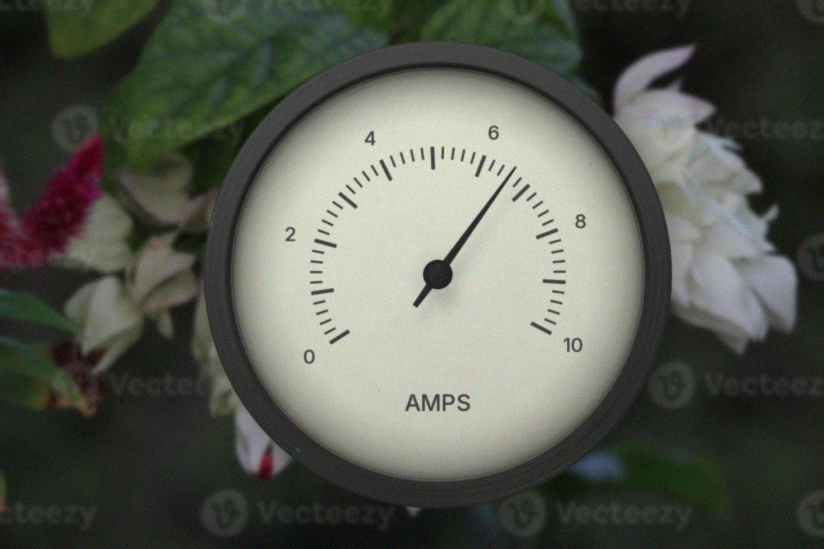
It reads 6.6 A
